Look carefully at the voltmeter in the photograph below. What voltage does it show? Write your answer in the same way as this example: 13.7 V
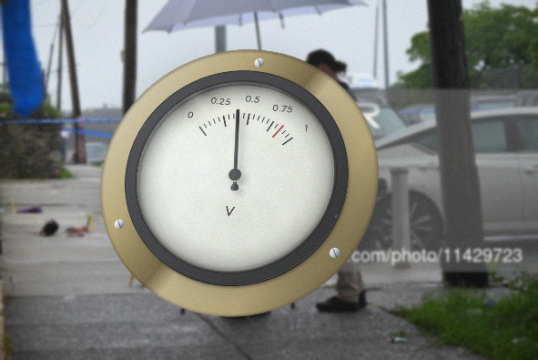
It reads 0.4 V
